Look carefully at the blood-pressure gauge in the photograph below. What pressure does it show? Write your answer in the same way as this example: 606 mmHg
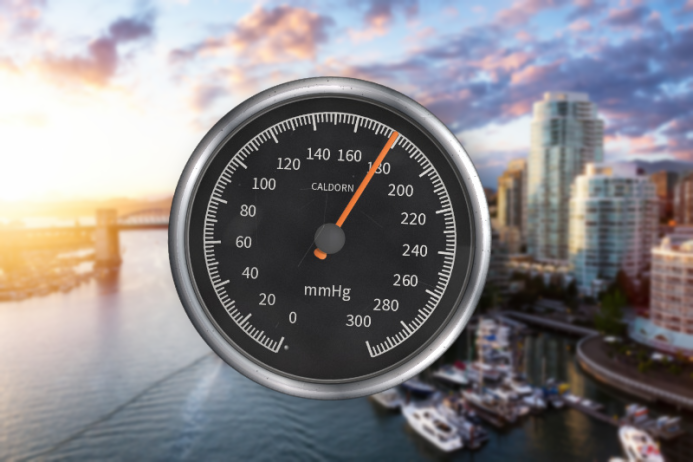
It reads 178 mmHg
